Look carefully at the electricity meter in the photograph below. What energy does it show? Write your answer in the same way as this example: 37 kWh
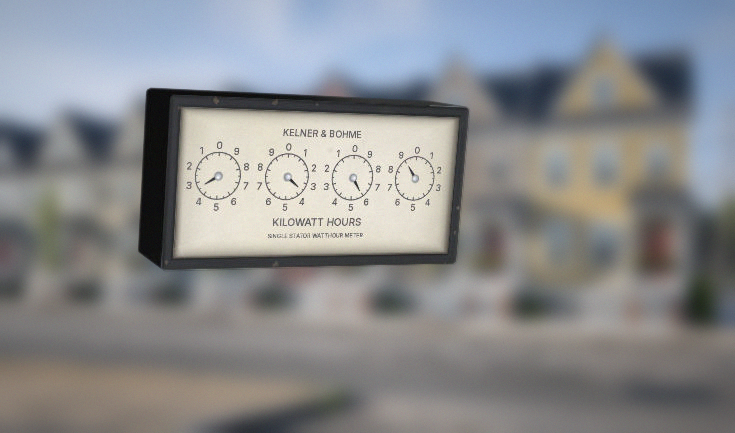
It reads 3359 kWh
